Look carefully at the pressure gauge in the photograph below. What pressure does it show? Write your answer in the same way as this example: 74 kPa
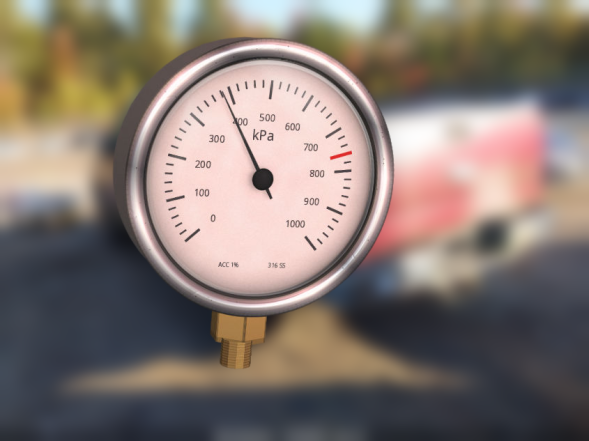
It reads 380 kPa
